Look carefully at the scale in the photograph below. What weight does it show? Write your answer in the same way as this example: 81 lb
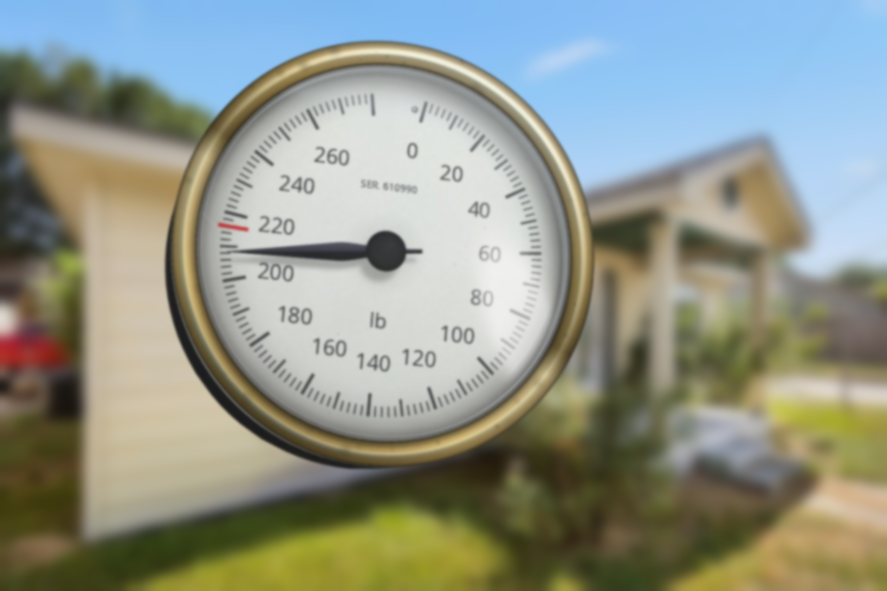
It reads 208 lb
